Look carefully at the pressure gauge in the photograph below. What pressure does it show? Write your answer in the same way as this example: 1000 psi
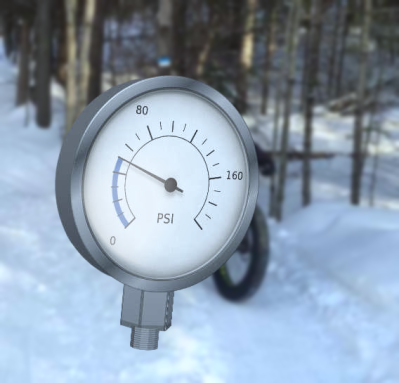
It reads 50 psi
